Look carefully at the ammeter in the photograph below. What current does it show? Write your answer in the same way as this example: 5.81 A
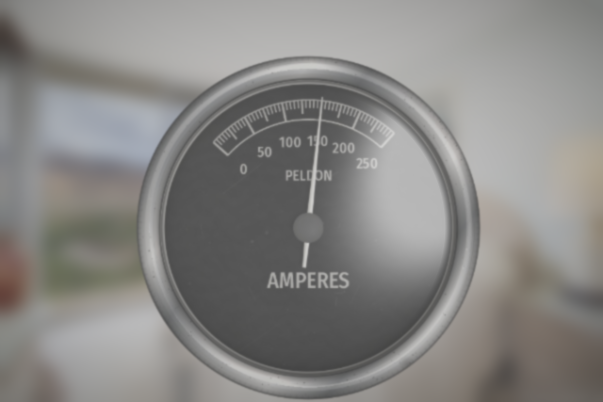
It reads 150 A
